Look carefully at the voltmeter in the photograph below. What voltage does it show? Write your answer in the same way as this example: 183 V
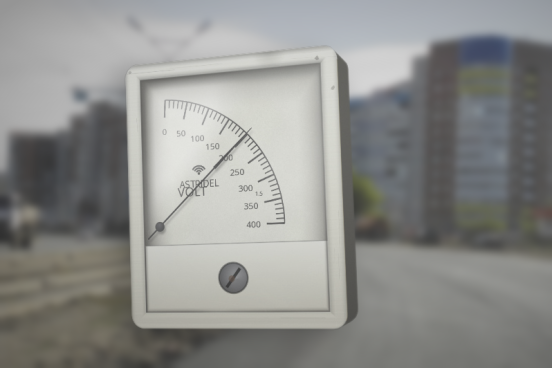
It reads 200 V
